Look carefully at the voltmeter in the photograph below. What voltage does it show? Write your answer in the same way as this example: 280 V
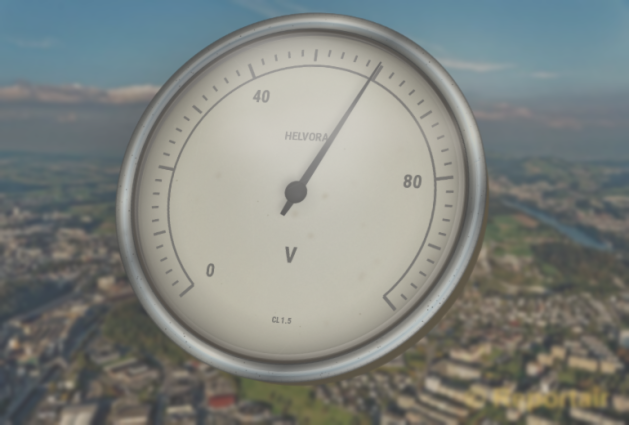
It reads 60 V
